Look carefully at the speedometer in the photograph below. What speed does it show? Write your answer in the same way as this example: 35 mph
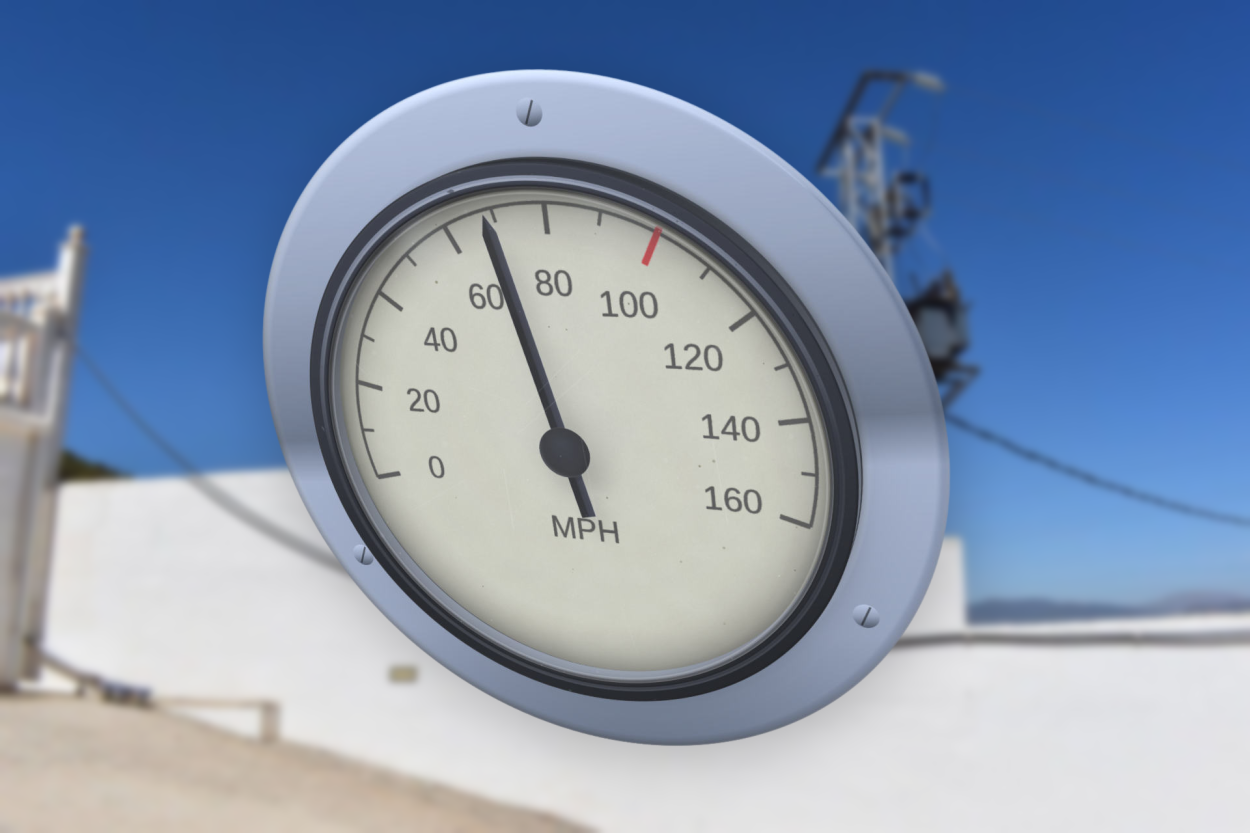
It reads 70 mph
